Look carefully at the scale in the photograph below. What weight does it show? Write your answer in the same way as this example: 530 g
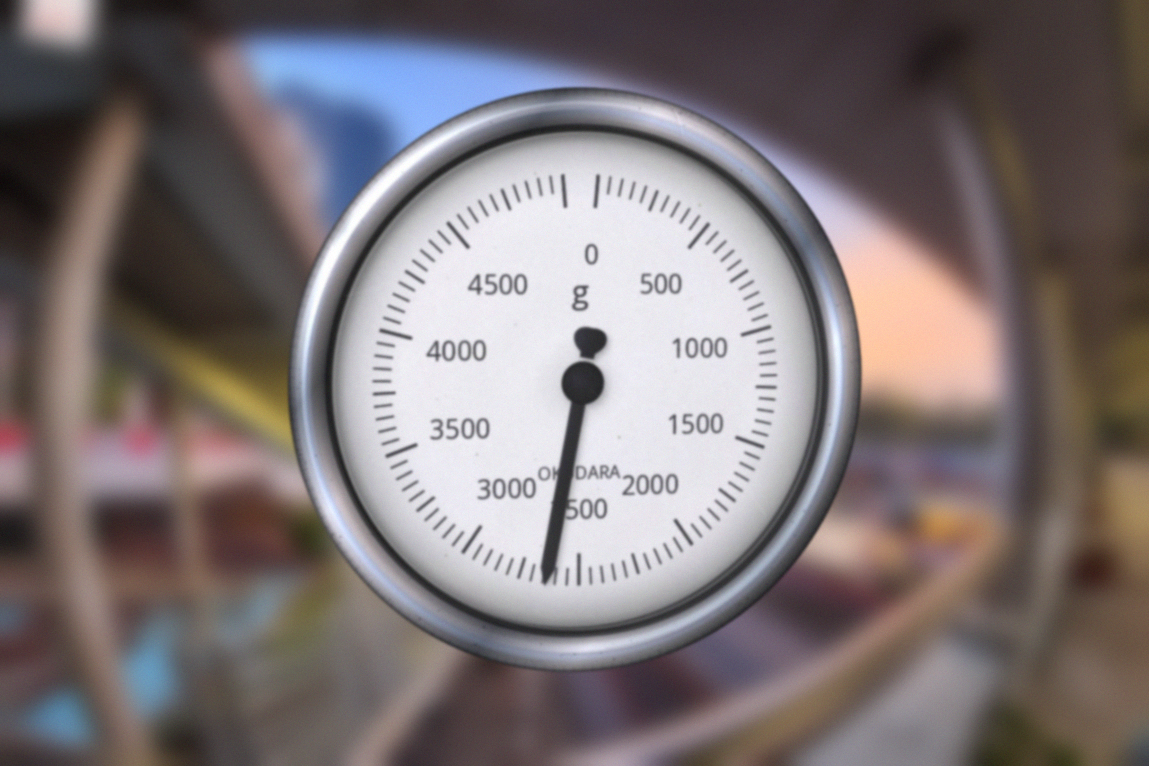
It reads 2650 g
